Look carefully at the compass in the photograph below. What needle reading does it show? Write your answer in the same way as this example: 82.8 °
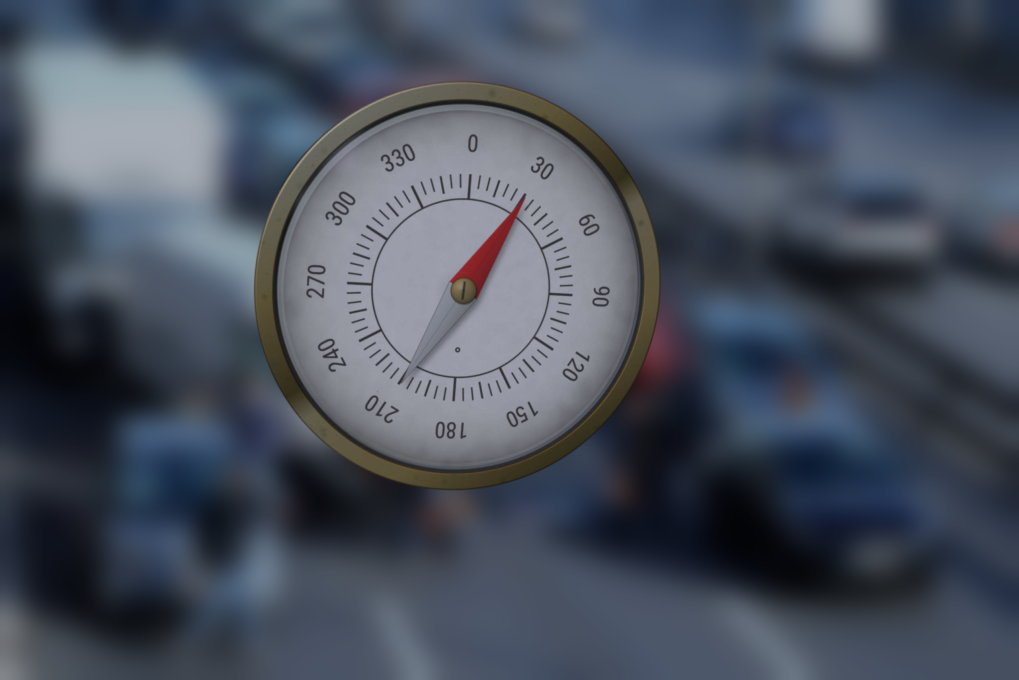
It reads 30 °
